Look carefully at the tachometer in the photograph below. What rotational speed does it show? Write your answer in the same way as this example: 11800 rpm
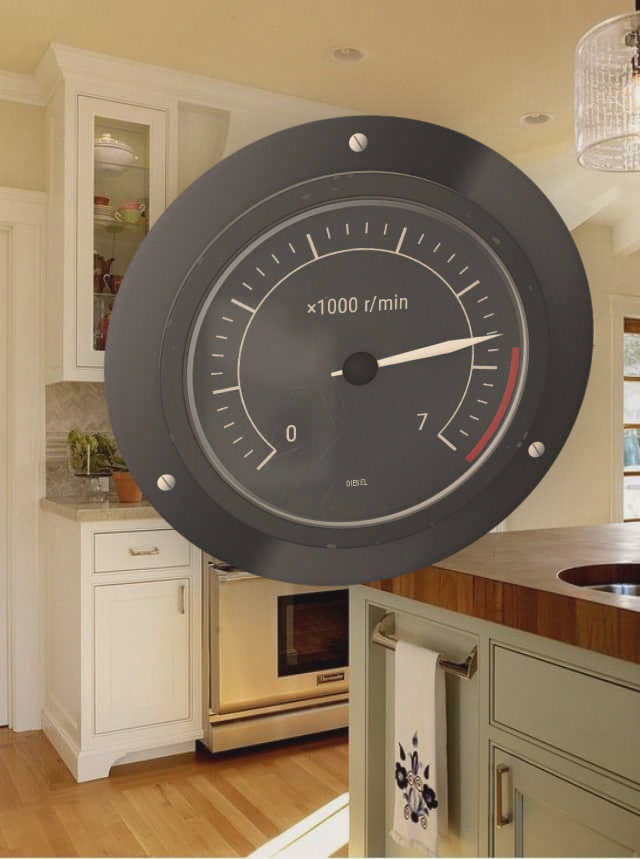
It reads 5600 rpm
